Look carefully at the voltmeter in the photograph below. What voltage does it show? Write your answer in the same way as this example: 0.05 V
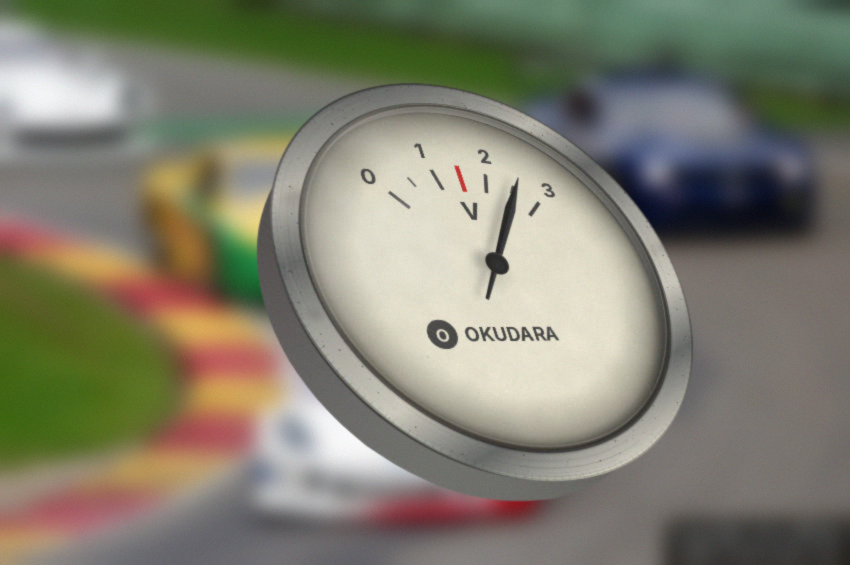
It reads 2.5 V
